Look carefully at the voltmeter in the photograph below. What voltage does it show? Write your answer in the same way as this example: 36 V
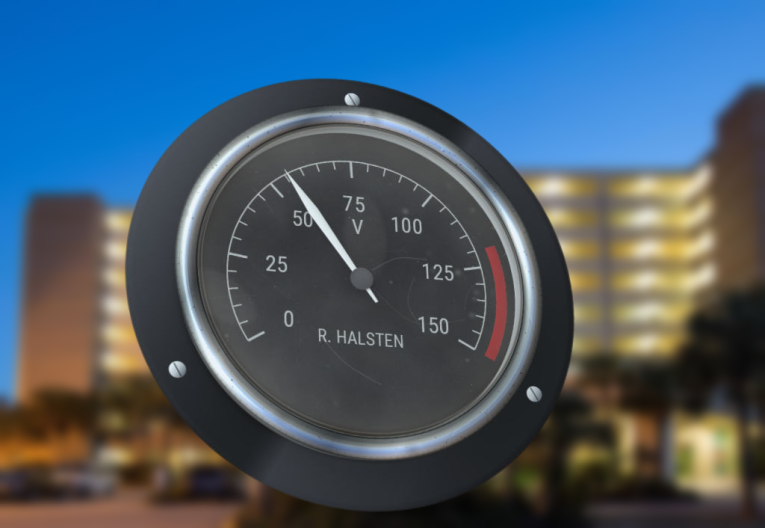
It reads 55 V
